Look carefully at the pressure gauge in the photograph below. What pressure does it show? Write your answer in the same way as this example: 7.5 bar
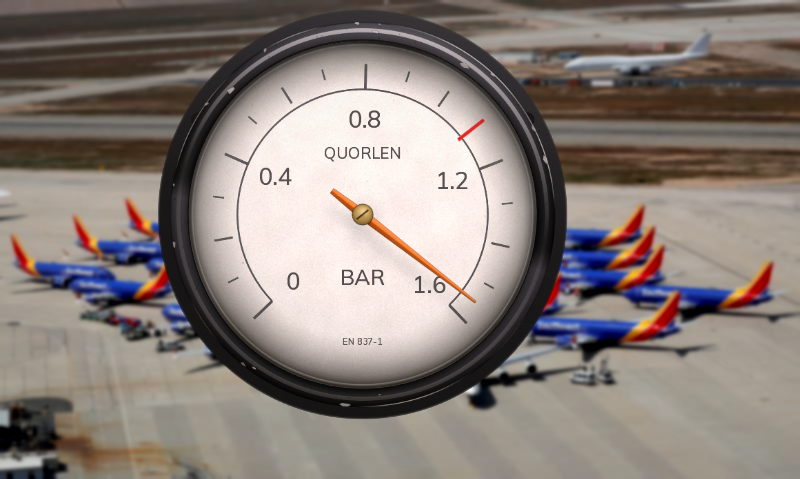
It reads 1.55 bar
